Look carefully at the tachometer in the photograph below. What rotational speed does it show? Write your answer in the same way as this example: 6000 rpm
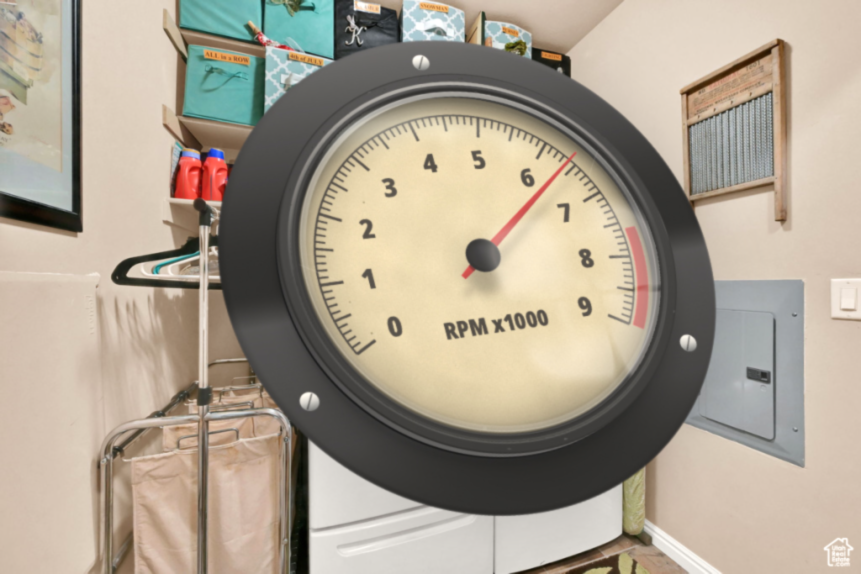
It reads 6400 rpm
